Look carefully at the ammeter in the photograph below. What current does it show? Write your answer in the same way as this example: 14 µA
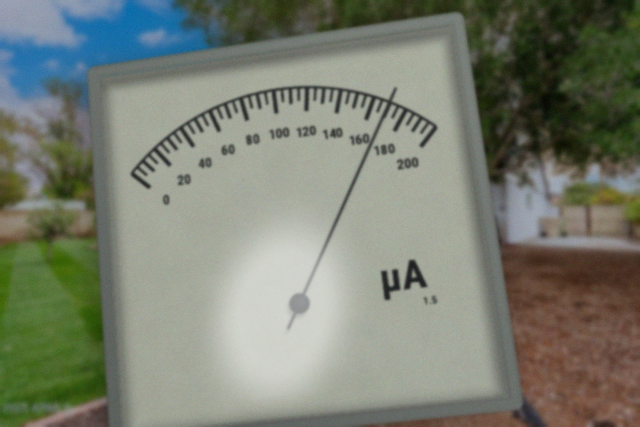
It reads 170 µA
